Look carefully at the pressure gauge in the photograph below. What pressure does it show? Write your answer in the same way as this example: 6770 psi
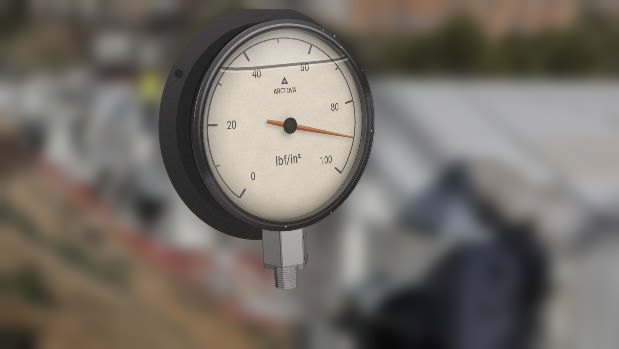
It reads 90 psi
